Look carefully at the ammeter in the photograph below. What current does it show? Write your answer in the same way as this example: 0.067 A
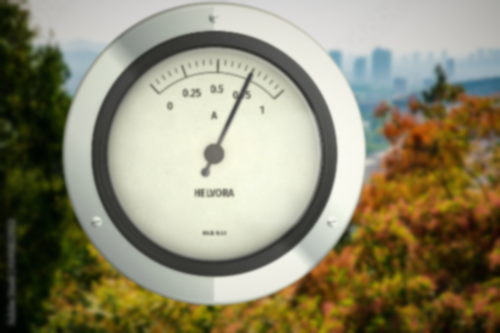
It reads 0.75 A
